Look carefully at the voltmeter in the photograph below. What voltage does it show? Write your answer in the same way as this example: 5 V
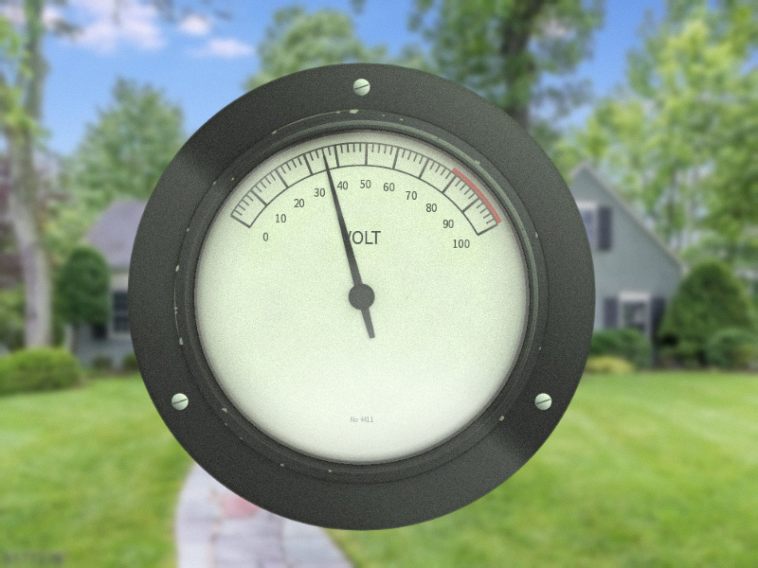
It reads 36 V
